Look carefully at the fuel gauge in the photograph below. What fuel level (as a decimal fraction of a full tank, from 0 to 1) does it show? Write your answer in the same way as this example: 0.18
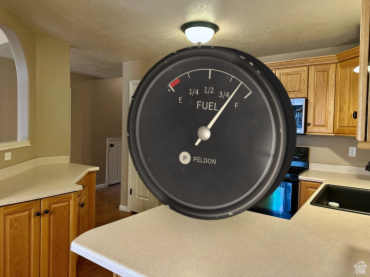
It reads 0.875
